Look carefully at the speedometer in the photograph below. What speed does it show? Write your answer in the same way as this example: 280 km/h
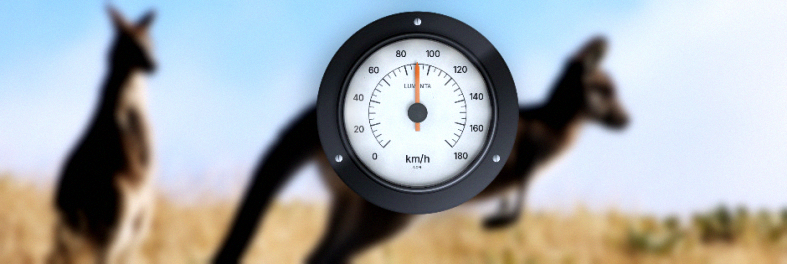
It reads 90 km/h
